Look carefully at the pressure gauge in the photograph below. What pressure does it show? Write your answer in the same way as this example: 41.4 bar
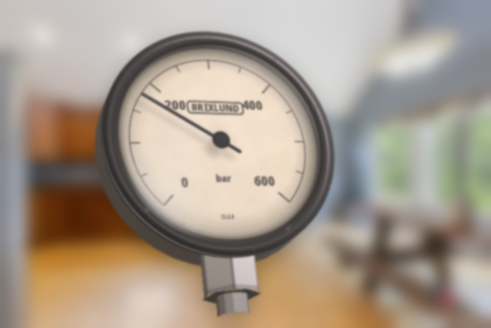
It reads 175 bar
